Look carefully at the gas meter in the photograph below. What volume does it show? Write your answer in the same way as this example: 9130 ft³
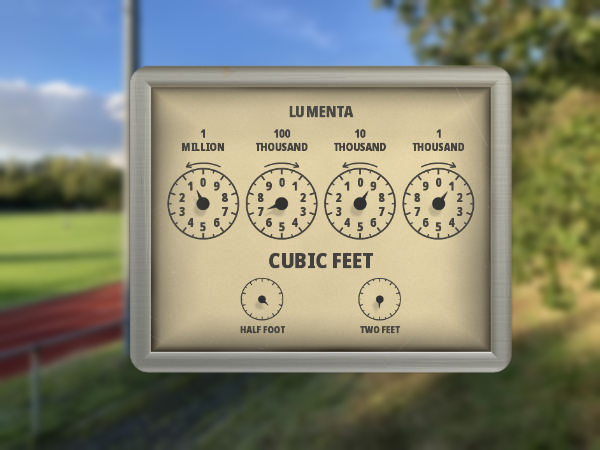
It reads 69100 ft³
